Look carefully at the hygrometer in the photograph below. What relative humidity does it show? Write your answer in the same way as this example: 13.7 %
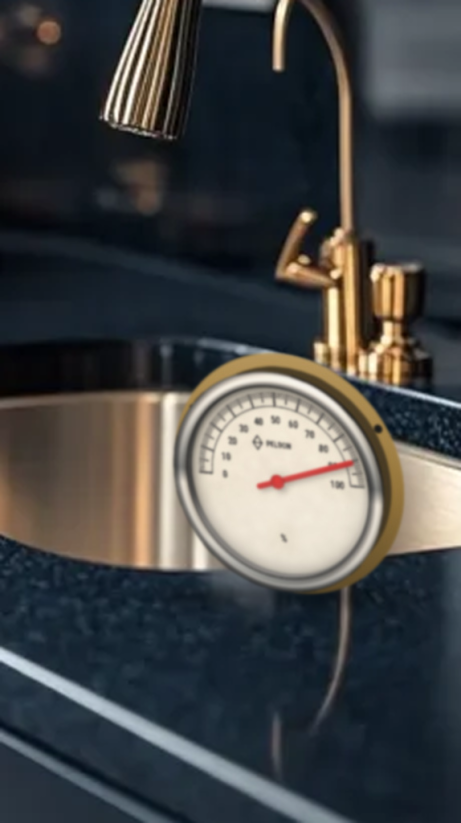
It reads 90 %
